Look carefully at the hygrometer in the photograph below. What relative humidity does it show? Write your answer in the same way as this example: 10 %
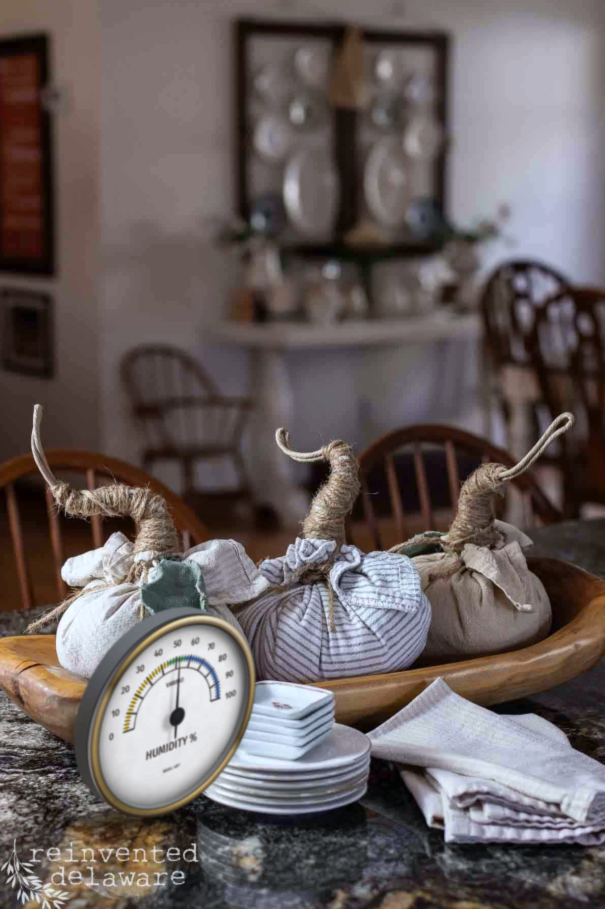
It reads 50 %
